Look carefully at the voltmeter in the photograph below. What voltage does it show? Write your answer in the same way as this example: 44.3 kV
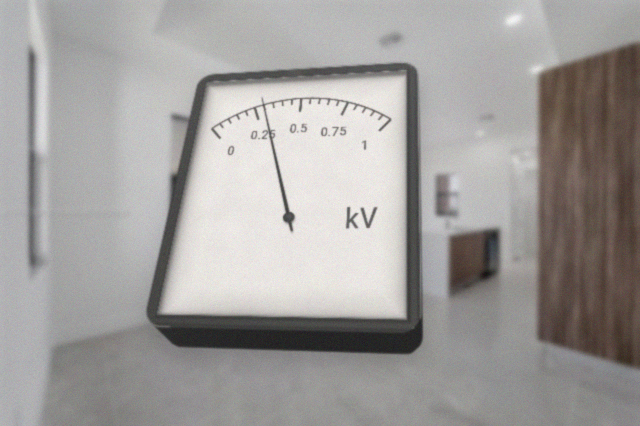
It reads 0.3 kV
